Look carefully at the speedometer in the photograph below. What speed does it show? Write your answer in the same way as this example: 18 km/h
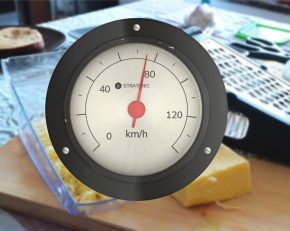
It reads 75 km/h
